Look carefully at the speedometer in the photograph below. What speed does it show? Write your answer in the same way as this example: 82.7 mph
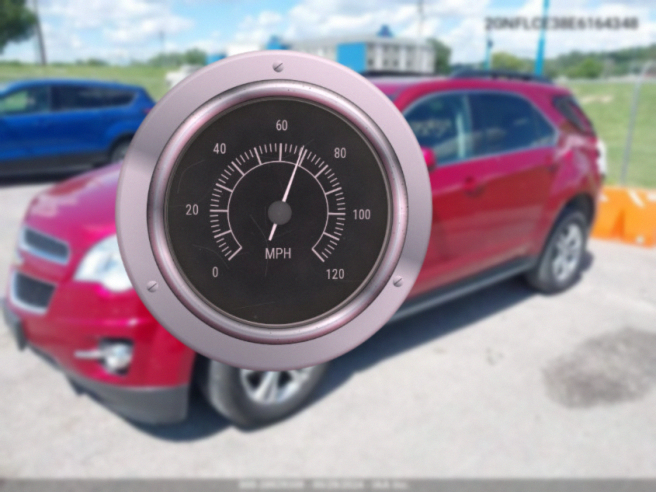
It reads 68 mph
